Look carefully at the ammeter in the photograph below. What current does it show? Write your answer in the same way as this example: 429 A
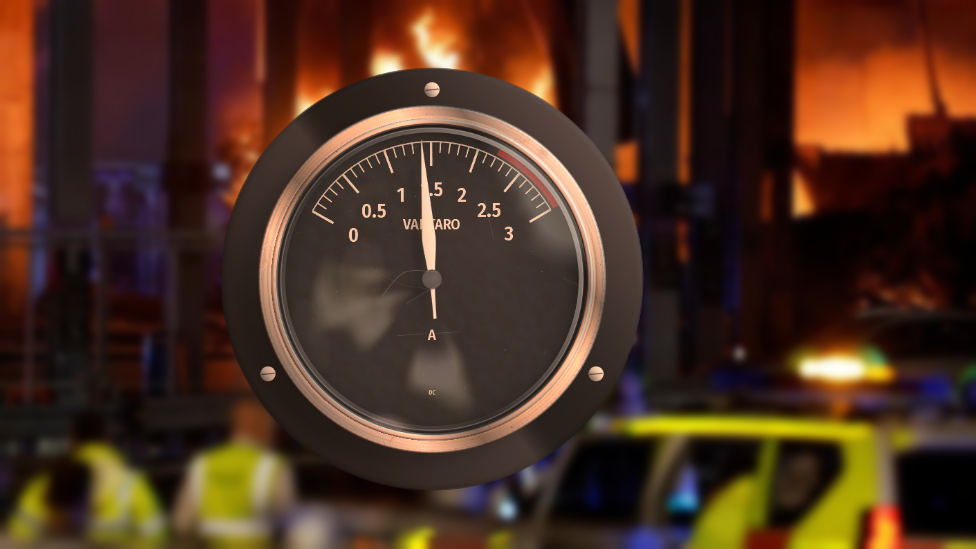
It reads 1.4 A
